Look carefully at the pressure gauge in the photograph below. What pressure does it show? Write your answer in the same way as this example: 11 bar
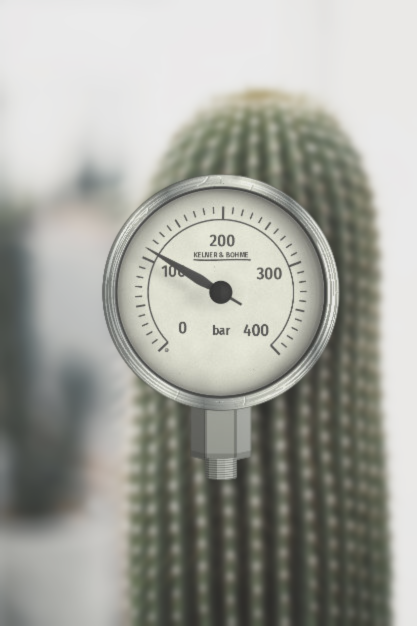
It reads 110 bar
